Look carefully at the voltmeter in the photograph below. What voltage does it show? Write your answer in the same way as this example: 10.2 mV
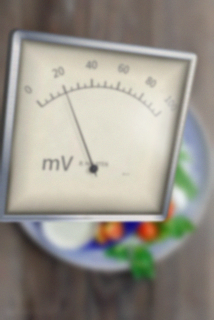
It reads 20 mV
